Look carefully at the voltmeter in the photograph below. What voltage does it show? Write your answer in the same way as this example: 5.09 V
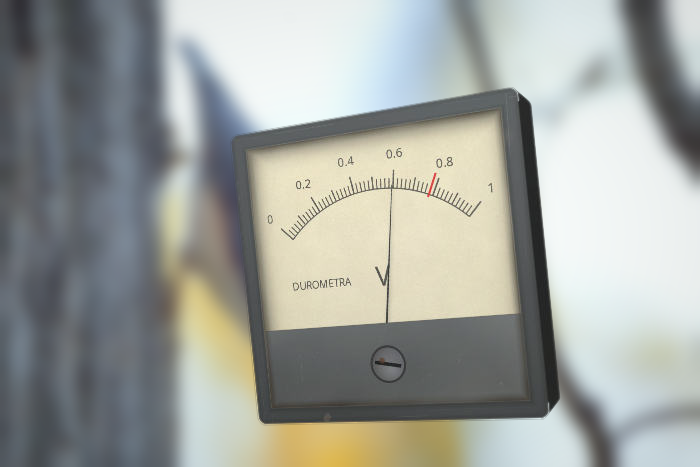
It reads 0.6 V
